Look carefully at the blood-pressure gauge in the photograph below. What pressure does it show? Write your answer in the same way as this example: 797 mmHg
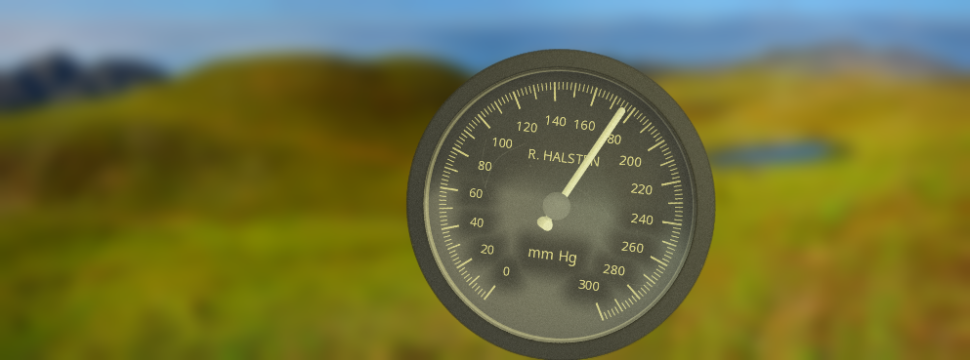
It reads 176 mmHg
